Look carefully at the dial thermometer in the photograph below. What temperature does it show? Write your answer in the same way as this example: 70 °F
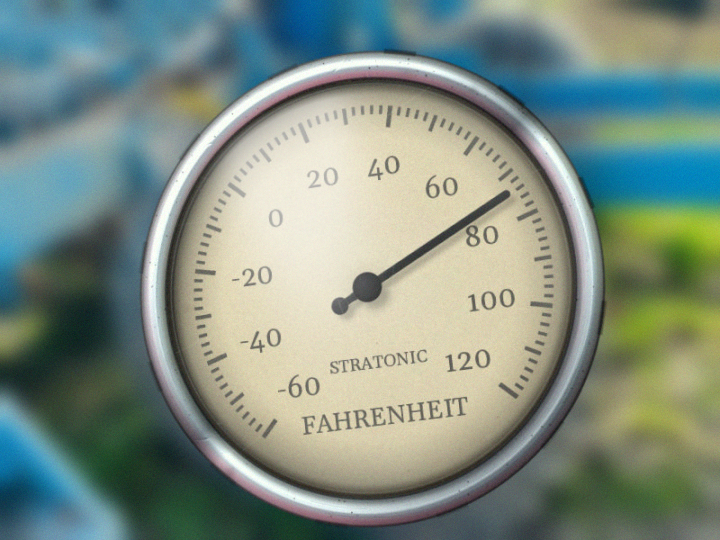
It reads 74 °F
